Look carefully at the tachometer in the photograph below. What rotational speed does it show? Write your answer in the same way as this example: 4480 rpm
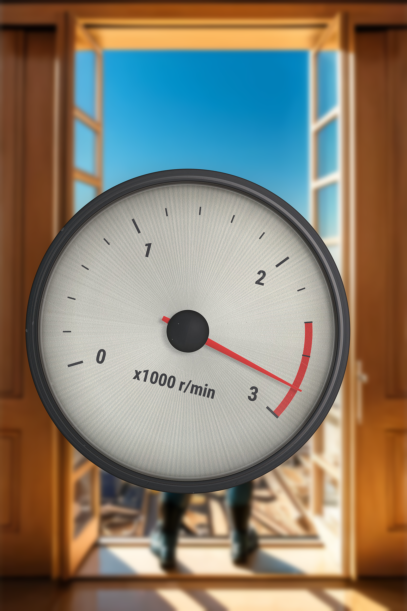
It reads 2800 rpm
